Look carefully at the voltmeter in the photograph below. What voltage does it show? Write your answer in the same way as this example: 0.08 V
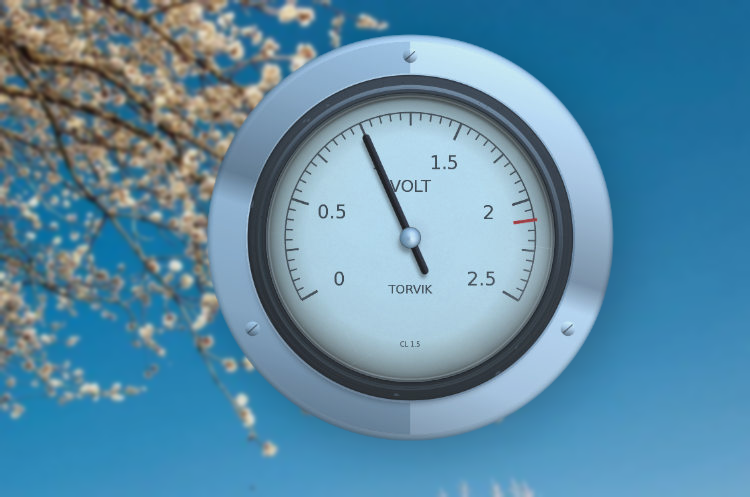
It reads 1 V
